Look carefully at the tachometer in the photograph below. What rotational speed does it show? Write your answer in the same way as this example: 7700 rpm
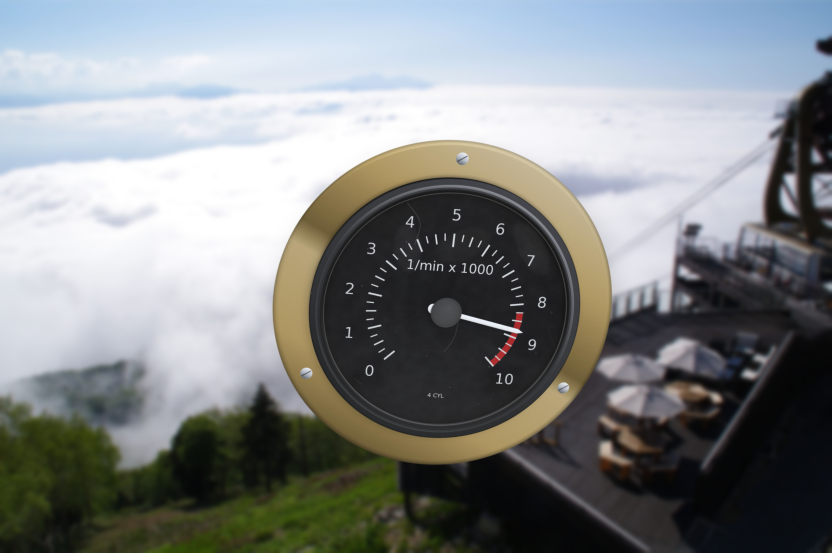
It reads 8750 rpm
